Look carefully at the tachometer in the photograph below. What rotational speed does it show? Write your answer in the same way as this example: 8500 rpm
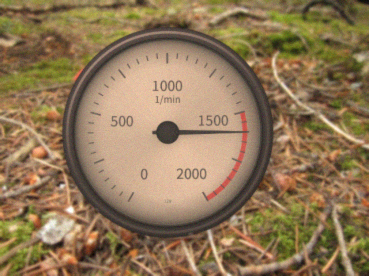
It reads 1600 rpm
